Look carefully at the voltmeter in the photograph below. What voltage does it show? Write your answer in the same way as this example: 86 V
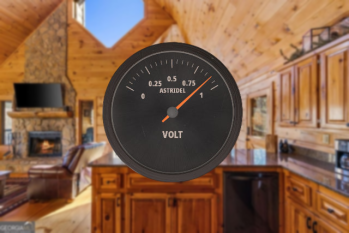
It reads 0.9 V
